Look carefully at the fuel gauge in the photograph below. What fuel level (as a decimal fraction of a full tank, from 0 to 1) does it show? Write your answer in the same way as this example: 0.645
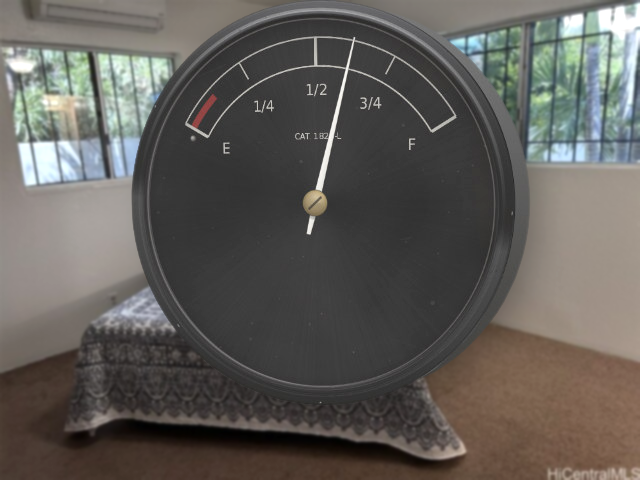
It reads 0.625
